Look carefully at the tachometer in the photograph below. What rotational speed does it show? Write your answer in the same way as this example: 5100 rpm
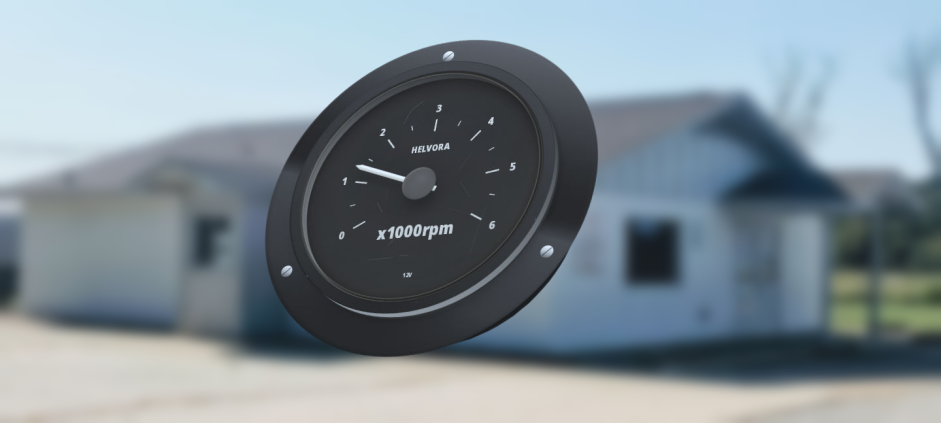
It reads 1250 rpm
